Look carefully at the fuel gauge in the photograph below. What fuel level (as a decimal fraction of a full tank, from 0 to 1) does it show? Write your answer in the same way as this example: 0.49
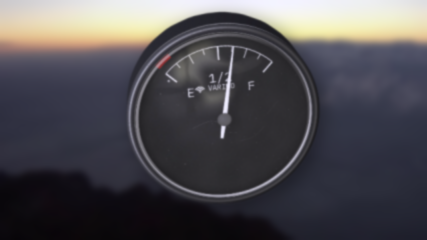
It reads 0.625
